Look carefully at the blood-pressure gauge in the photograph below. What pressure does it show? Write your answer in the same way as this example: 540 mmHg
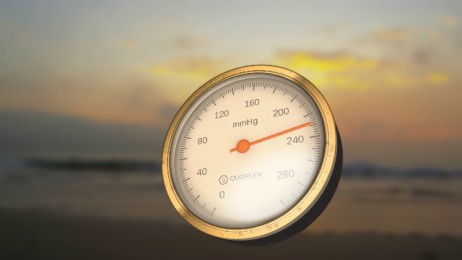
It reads 230 mmHg
